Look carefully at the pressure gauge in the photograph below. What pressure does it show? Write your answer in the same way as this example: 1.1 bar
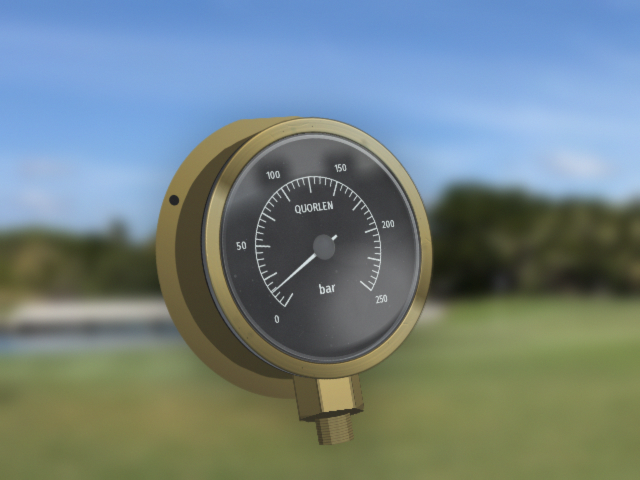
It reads 15 bar
